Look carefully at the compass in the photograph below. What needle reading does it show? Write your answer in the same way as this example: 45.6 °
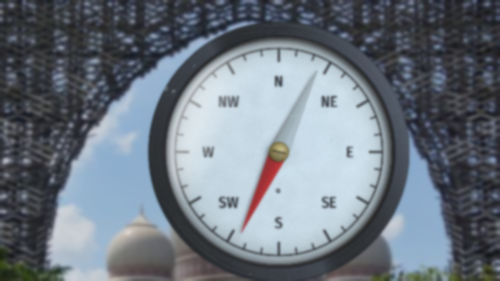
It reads 205 °
